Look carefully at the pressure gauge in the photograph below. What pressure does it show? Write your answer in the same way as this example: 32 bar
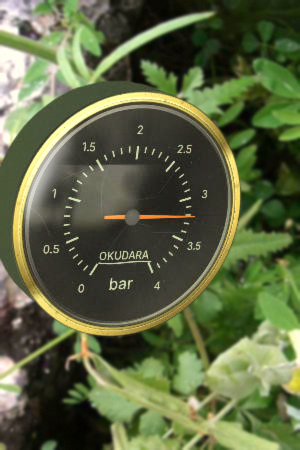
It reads 3.2 bar
